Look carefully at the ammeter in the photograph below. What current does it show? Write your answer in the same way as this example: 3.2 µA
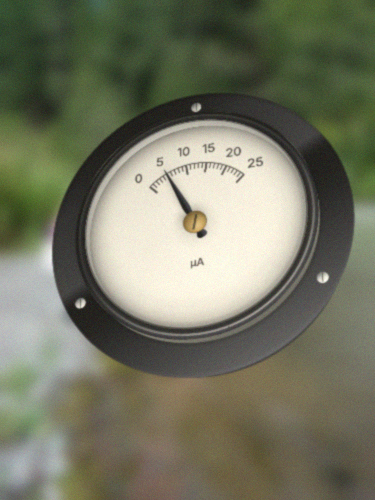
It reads 5 µA
